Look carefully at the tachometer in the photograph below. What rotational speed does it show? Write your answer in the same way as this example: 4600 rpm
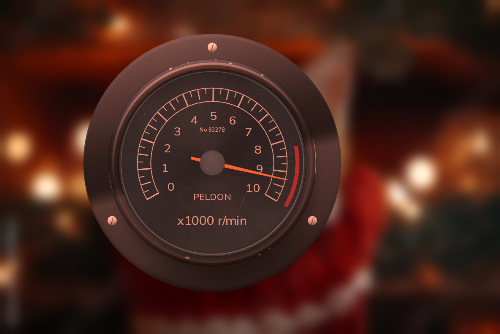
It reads 9250 rpm
